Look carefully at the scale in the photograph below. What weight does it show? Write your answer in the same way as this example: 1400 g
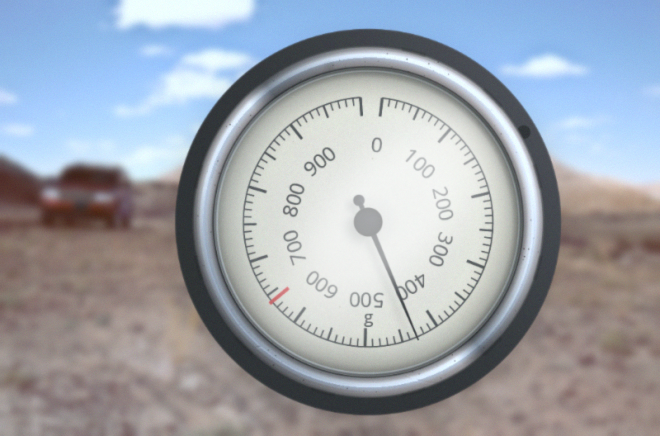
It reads 430 g
